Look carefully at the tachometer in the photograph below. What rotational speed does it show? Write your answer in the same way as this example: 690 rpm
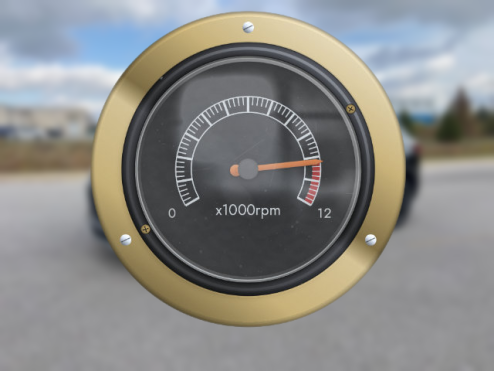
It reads 10200 rpm
